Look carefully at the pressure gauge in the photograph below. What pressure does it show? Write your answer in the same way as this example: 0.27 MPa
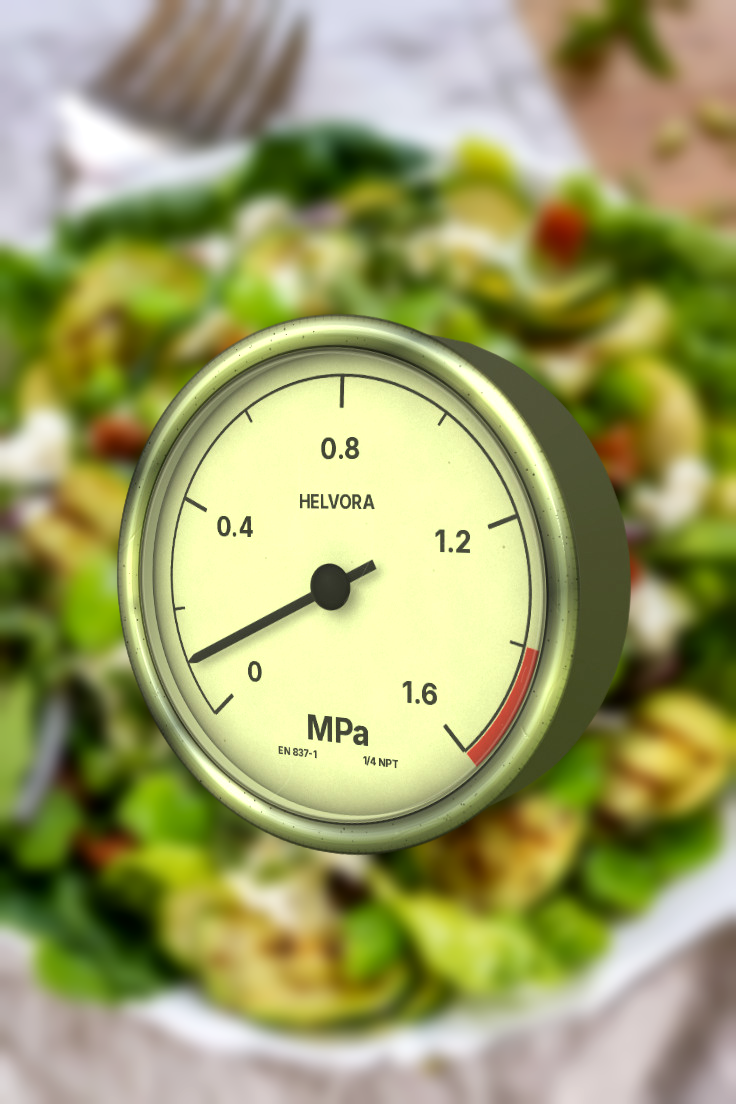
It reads 0.1 MPa
